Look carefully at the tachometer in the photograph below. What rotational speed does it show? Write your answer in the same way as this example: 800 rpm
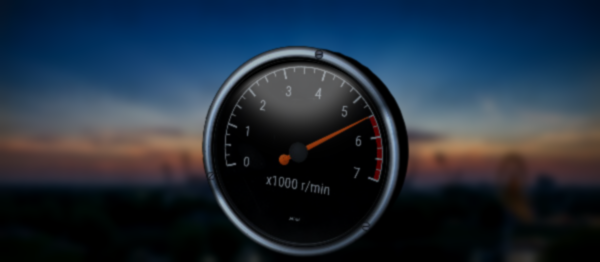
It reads 5500 rpm
